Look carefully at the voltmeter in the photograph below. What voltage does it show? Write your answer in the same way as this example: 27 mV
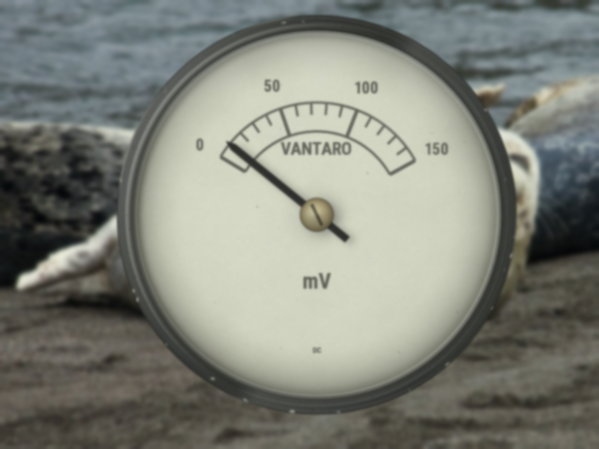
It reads 10 mV
